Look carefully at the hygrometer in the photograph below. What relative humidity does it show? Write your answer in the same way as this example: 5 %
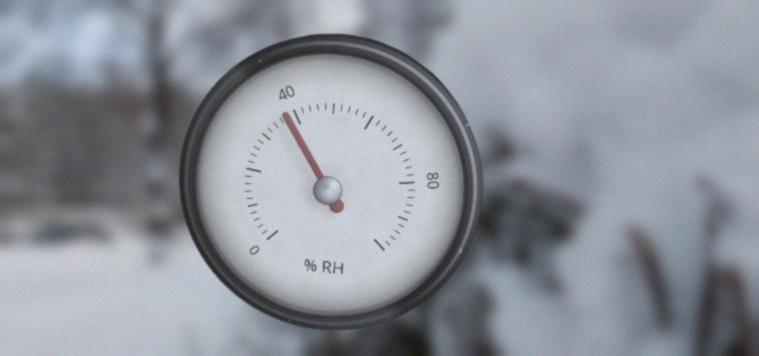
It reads 38 %
